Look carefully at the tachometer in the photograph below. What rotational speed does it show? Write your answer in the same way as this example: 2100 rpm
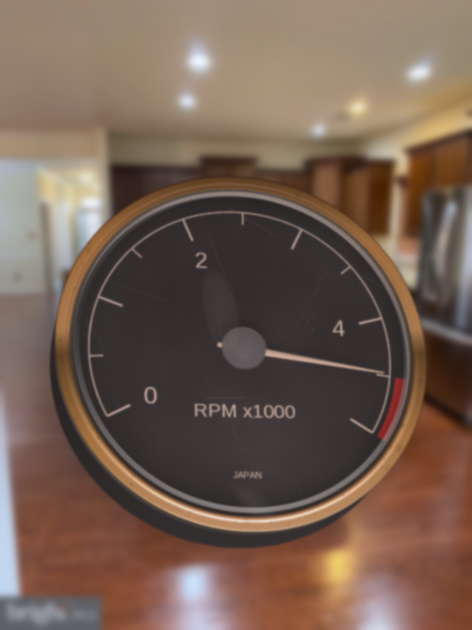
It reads 4500 rpm
